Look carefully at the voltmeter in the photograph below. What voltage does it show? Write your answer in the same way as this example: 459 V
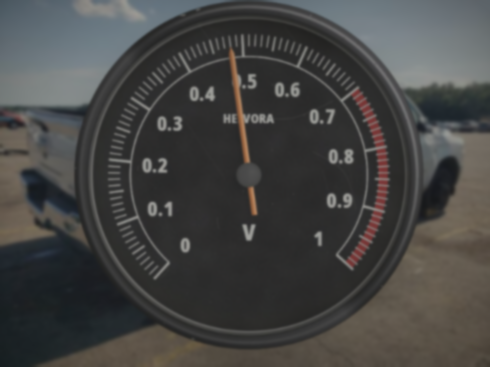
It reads 0.48 V
